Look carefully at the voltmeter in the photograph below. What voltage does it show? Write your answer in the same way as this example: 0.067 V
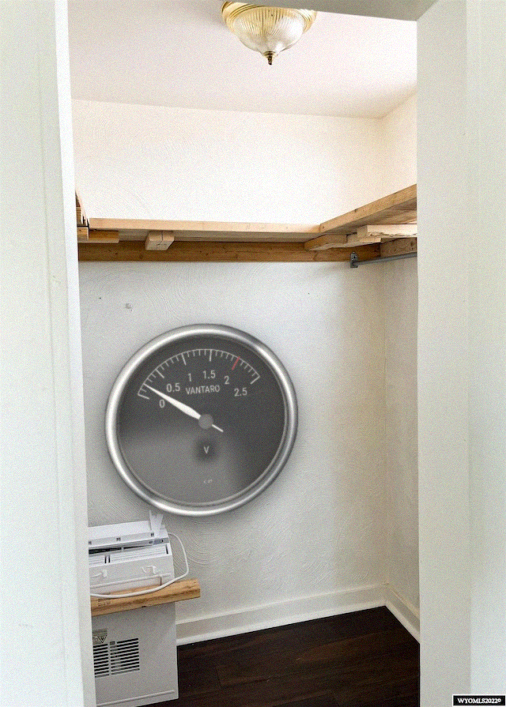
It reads 0.2 V
